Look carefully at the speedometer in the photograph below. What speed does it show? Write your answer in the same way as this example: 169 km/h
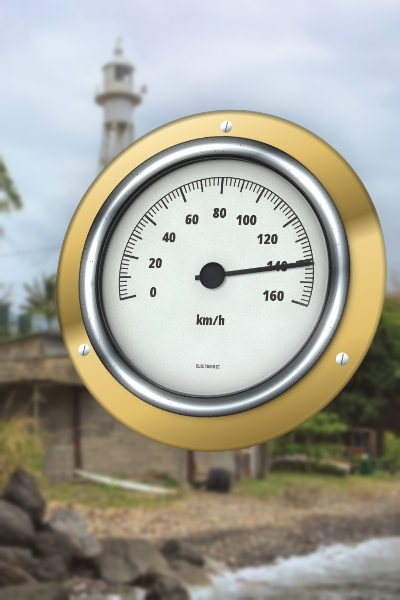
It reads 142 km/h
